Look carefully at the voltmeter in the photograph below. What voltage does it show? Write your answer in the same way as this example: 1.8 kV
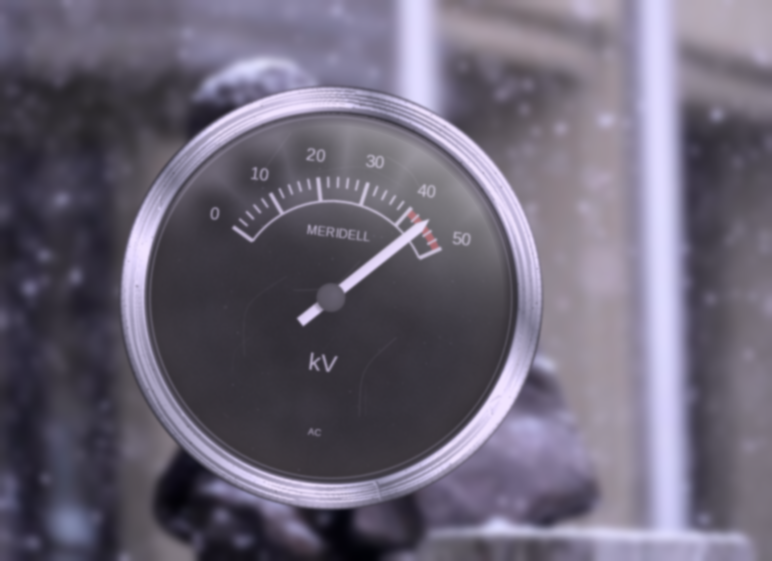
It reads 44 kV
